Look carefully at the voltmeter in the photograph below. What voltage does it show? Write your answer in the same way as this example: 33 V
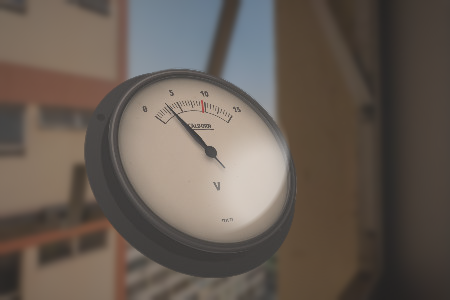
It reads 2.5 V
